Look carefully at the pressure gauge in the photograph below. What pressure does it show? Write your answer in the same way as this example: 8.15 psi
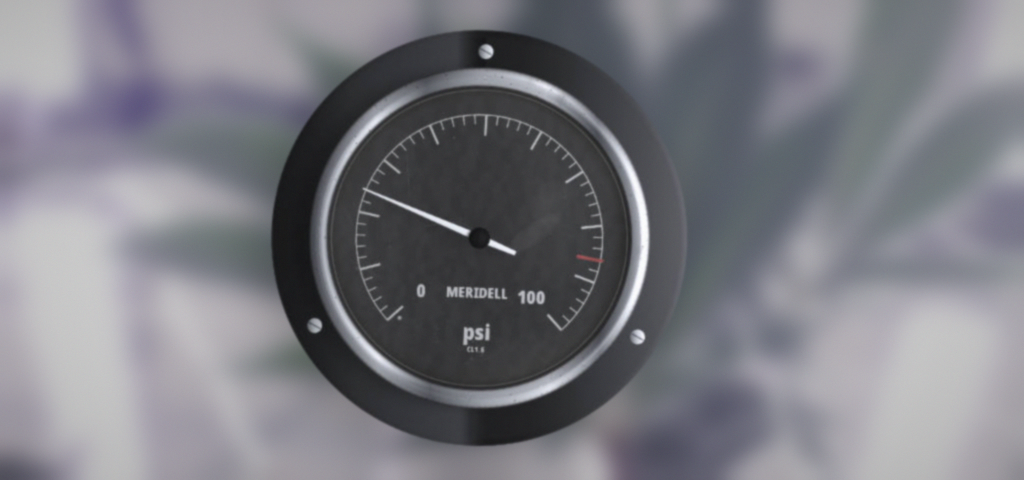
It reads 24 psi
